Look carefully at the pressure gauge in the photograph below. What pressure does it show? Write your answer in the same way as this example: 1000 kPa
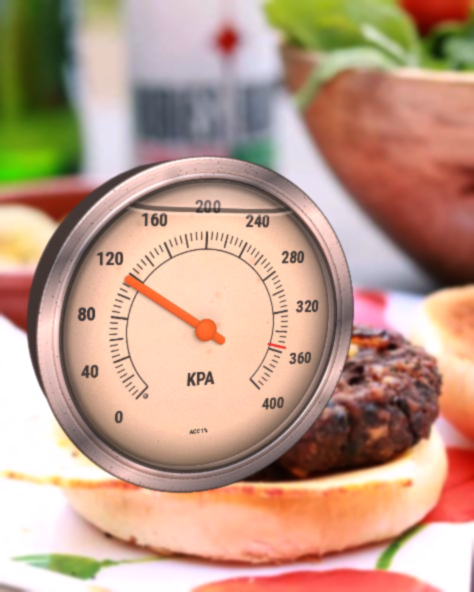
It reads 115 kPa
